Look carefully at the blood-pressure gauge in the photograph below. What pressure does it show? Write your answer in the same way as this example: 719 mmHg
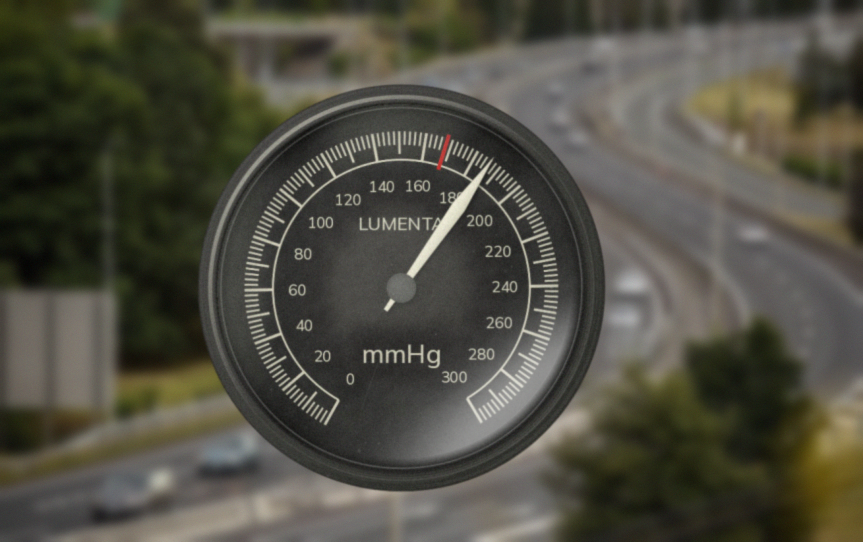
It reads 186 mmHg
